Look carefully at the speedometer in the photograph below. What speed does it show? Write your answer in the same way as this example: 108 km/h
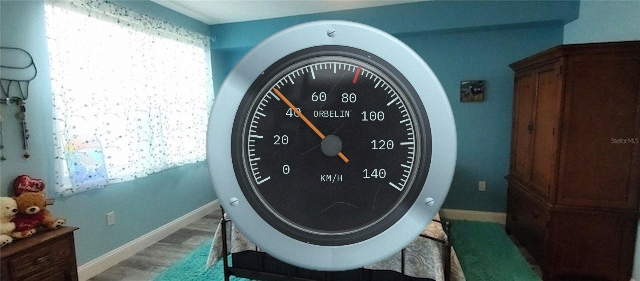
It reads 42 km/h
